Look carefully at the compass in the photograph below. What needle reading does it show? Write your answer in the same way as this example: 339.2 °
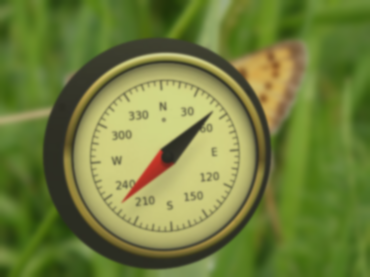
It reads 230 °
